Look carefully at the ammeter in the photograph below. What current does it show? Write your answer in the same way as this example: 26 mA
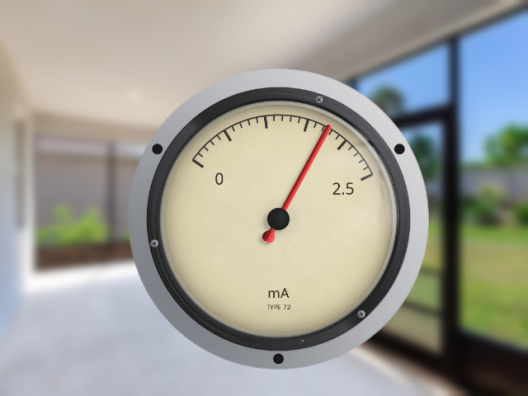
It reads 1.75 mA
